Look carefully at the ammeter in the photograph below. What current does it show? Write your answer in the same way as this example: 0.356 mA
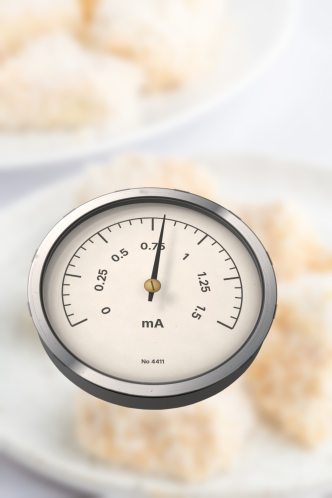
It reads 0.8 mA
